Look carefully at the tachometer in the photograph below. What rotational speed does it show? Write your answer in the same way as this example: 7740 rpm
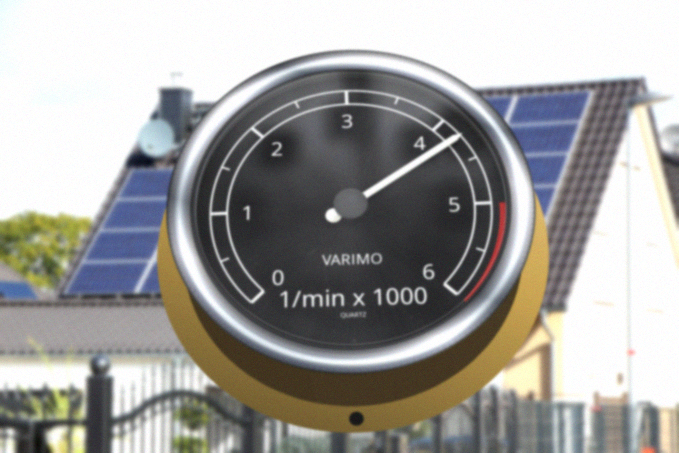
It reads 4250 rpm
